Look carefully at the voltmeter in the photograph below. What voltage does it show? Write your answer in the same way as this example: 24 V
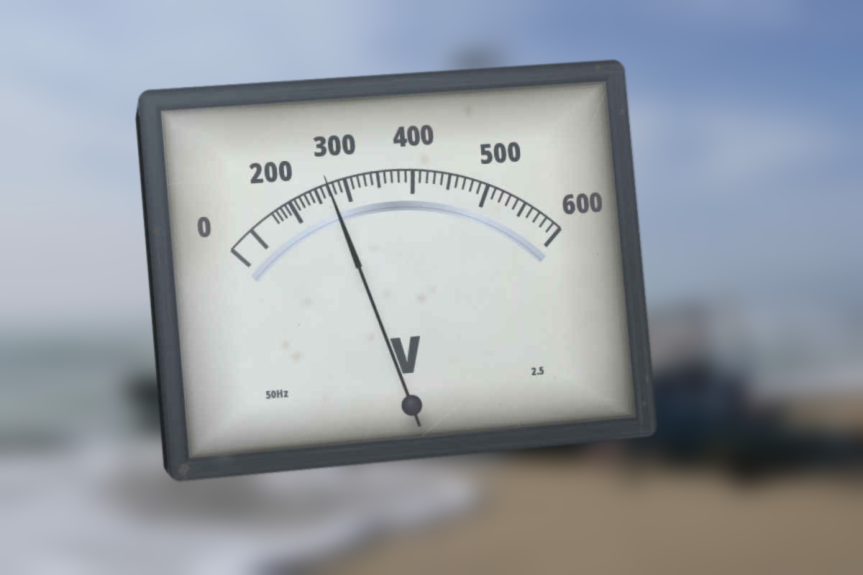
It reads 270 V
